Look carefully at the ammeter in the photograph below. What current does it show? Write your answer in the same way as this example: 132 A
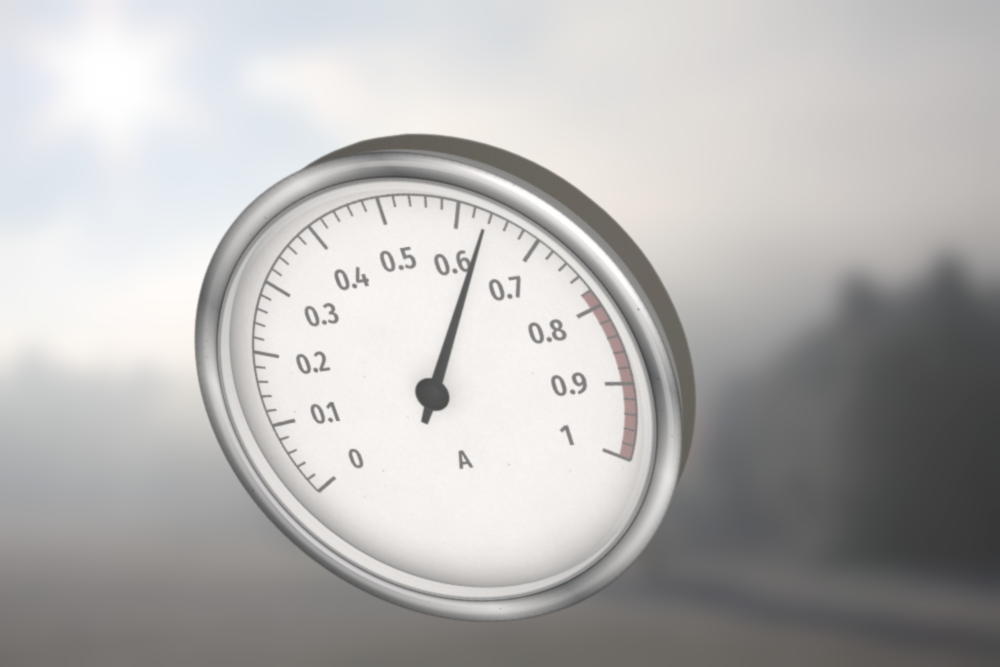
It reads 0.64 A
